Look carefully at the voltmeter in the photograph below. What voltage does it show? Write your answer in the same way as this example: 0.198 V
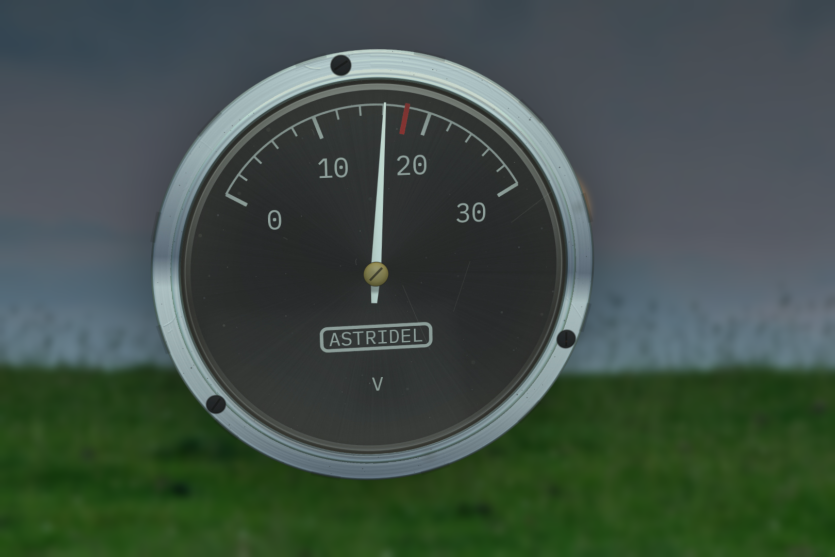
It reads 16 V
